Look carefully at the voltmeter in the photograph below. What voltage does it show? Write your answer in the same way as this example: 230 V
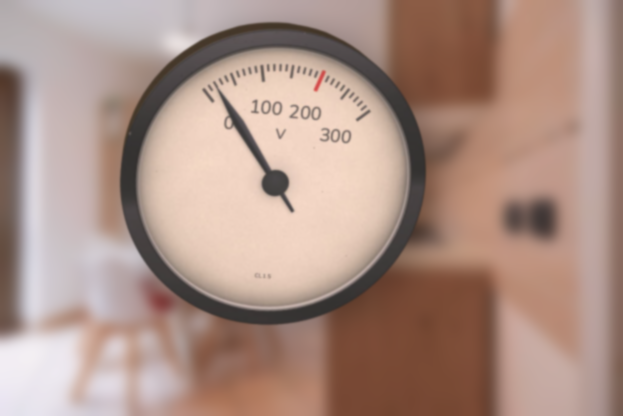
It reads 20 V
